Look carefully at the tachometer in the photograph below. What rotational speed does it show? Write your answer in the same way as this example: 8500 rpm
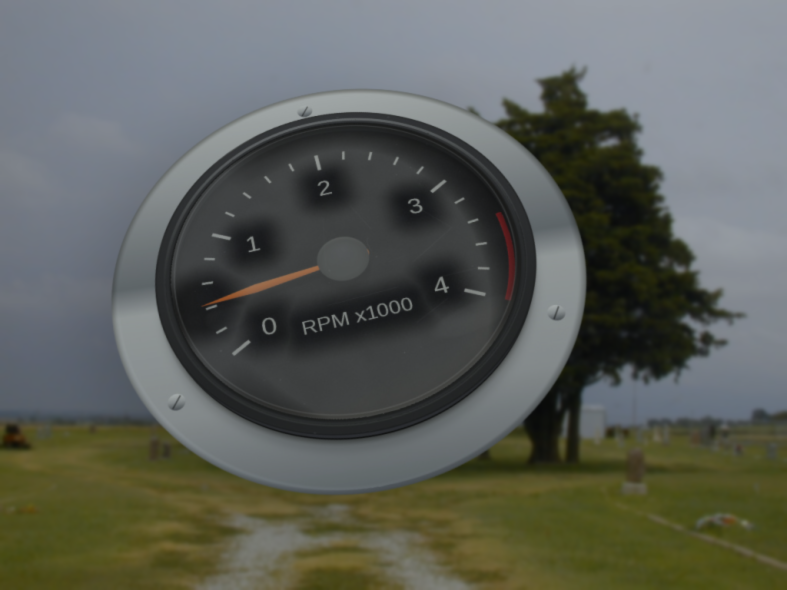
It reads 400 rpm
